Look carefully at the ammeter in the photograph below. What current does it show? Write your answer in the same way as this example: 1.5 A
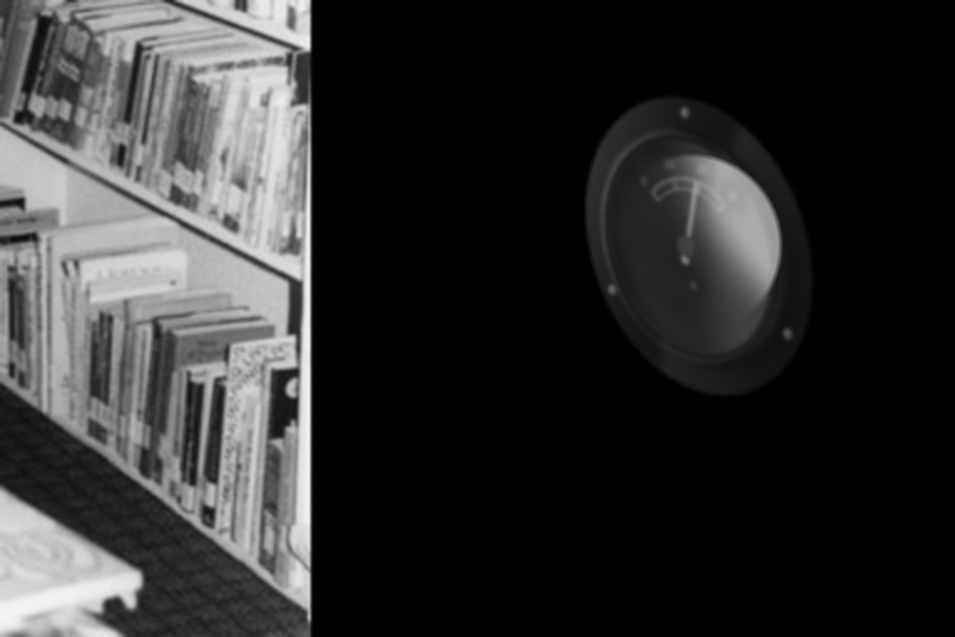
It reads 20 A
